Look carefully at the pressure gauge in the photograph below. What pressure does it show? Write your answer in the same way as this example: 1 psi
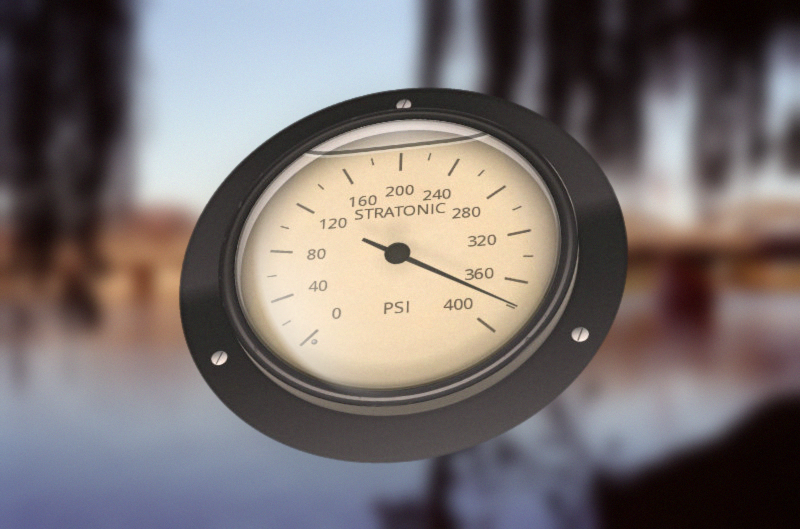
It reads 380 psi
